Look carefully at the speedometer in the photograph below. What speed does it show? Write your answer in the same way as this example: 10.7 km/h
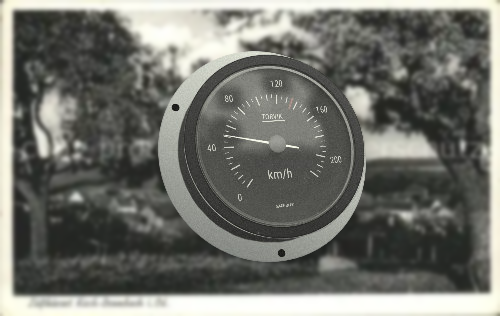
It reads 50 km/h
